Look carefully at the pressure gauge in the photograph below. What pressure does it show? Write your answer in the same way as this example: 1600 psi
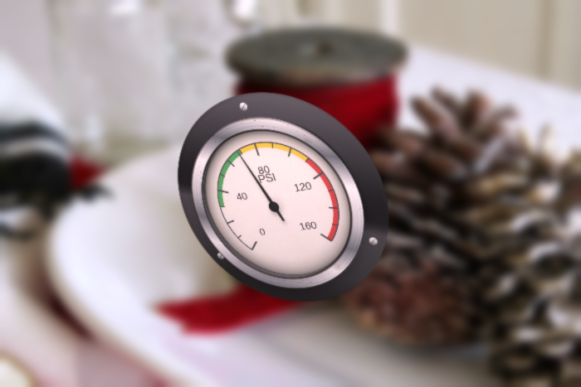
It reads 70 psi
